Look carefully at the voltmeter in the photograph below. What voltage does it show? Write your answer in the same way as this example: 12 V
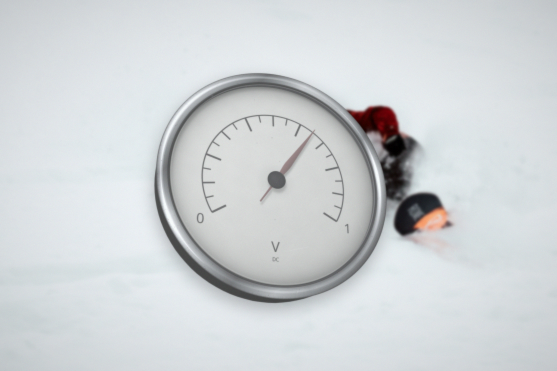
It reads 0.65 V
